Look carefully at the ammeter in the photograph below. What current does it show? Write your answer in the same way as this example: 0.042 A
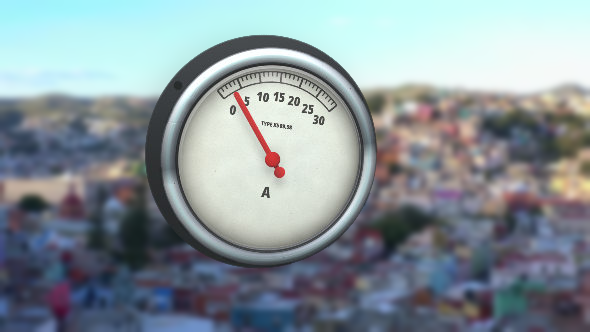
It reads 3 A
